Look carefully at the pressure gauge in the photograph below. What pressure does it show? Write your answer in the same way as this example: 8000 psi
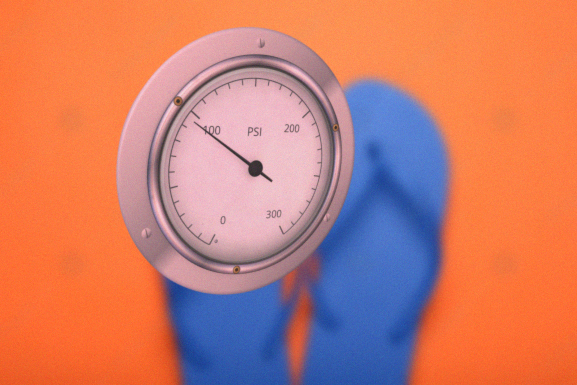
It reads 95 psi
